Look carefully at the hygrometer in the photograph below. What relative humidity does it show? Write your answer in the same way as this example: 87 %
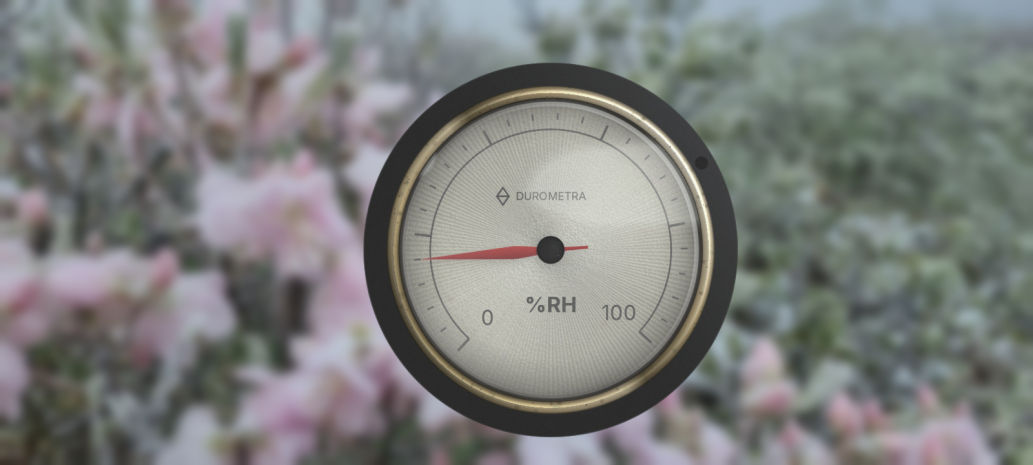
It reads 16 %
